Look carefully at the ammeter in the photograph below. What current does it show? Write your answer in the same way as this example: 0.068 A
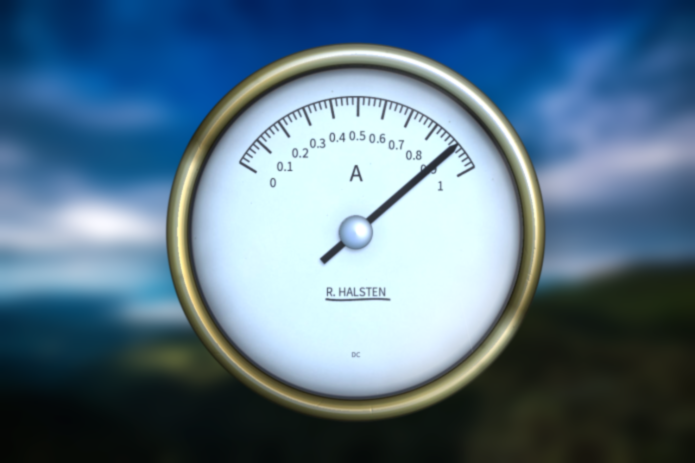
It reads 0.9 A
